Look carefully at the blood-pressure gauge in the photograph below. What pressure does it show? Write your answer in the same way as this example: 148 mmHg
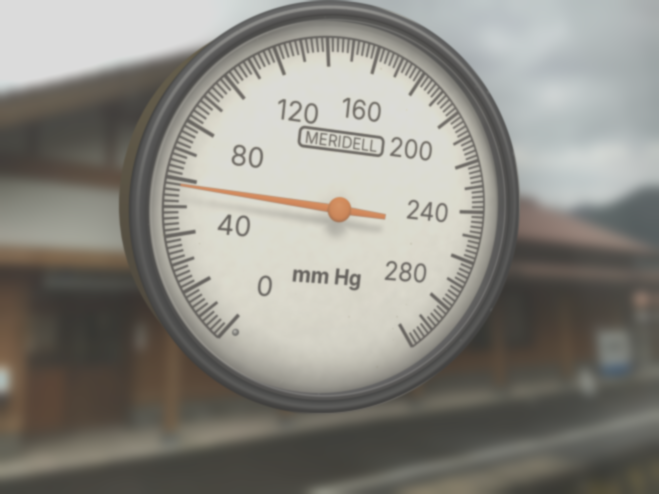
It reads 58 mmHg
